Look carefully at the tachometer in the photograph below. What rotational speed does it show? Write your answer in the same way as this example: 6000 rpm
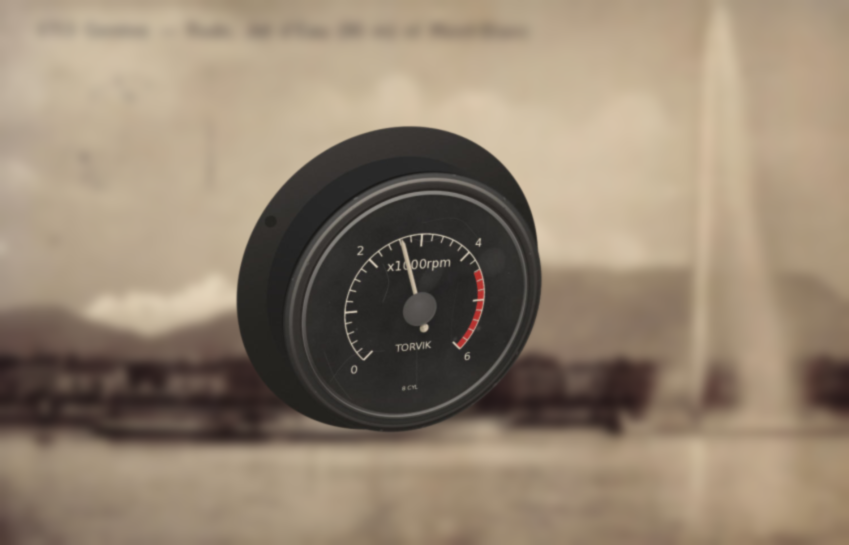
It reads 2600 rpm
